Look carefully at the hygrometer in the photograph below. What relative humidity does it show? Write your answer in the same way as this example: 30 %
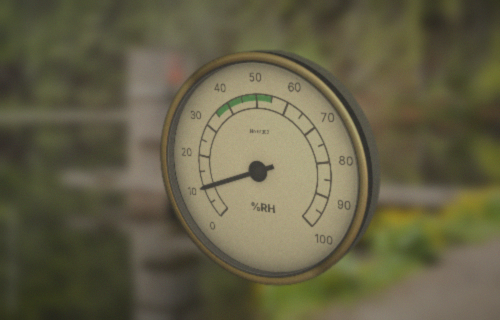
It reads 10 %
